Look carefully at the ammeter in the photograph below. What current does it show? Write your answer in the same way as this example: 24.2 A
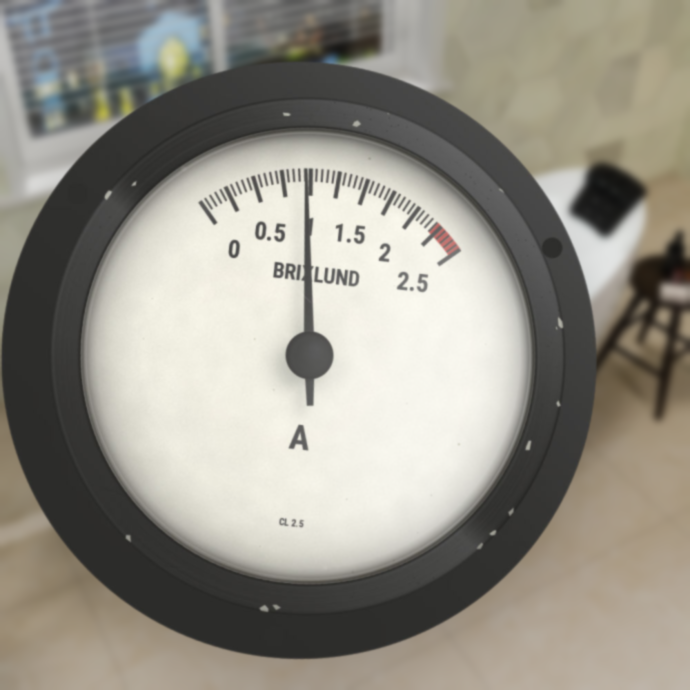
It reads 0.95 A
